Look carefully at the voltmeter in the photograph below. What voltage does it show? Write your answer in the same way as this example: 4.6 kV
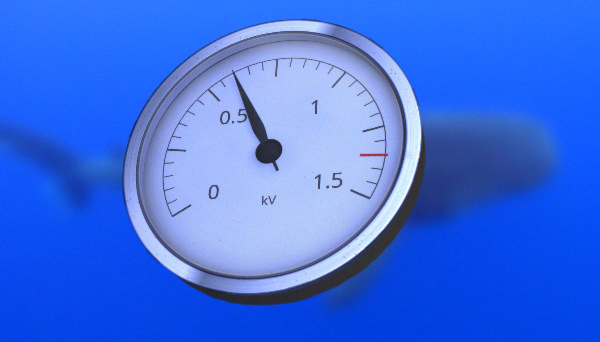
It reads 0.6 kV
